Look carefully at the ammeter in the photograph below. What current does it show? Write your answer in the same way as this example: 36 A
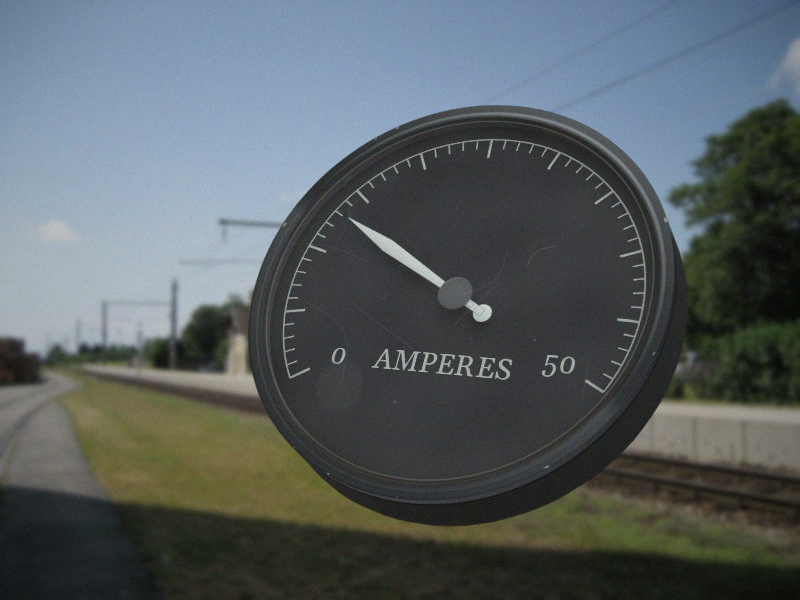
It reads 13 A
